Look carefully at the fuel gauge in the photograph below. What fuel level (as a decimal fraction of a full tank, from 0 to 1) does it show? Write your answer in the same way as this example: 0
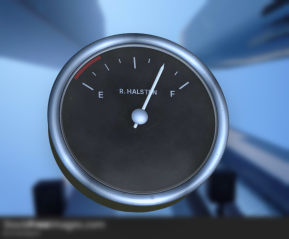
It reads 0.75
